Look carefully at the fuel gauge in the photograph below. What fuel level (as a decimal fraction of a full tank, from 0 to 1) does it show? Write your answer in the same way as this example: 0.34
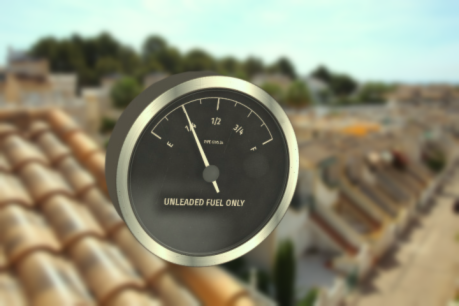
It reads 0.25
